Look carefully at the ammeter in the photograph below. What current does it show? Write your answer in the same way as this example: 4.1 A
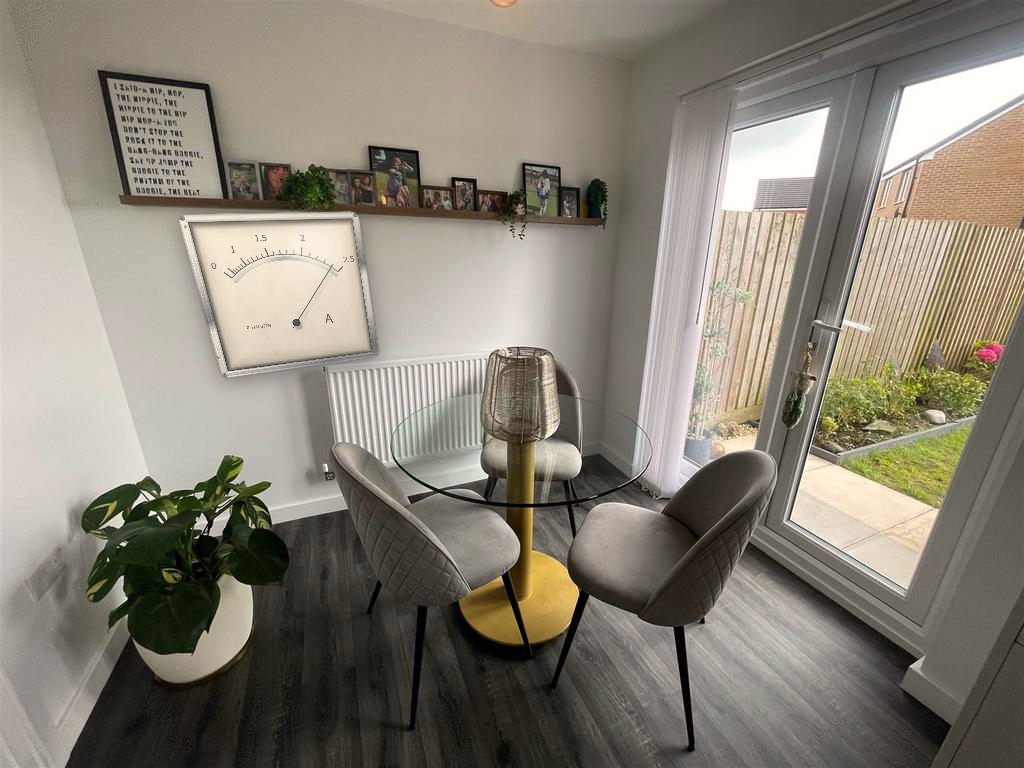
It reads 2.4 A
